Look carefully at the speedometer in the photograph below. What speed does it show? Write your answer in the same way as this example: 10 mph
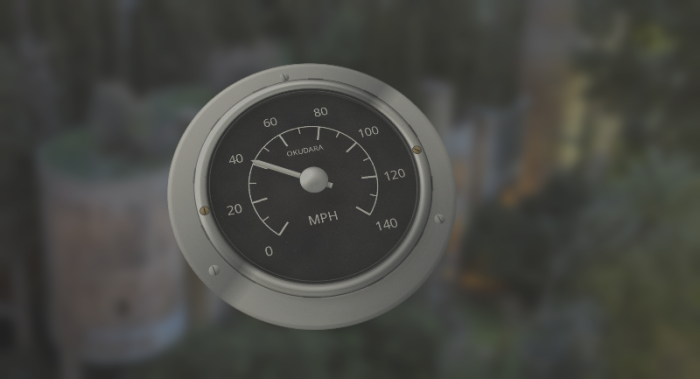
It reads 40 mph
